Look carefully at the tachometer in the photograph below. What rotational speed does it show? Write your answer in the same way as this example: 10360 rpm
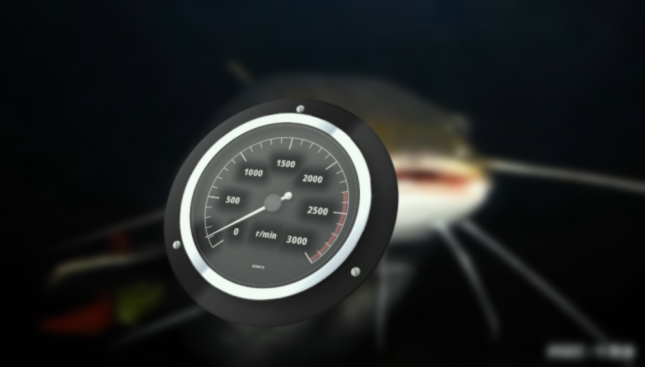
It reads 100 rpm
